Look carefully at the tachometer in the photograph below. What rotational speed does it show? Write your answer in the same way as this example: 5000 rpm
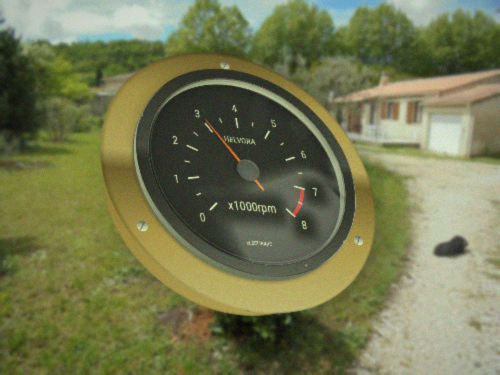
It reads 3000 rpm
